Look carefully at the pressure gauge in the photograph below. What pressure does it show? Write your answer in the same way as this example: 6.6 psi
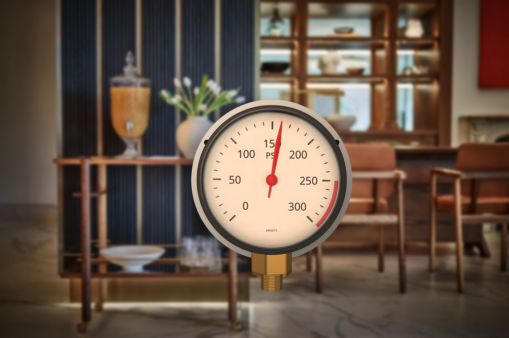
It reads 160 psi
